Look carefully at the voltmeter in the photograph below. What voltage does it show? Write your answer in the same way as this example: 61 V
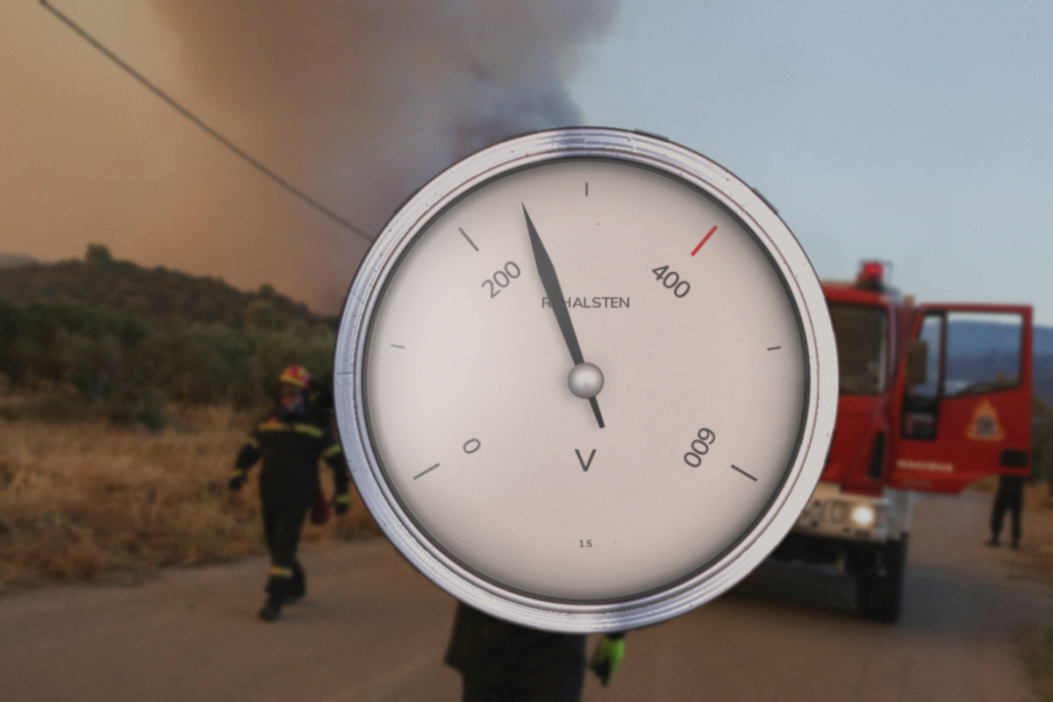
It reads 250 V
